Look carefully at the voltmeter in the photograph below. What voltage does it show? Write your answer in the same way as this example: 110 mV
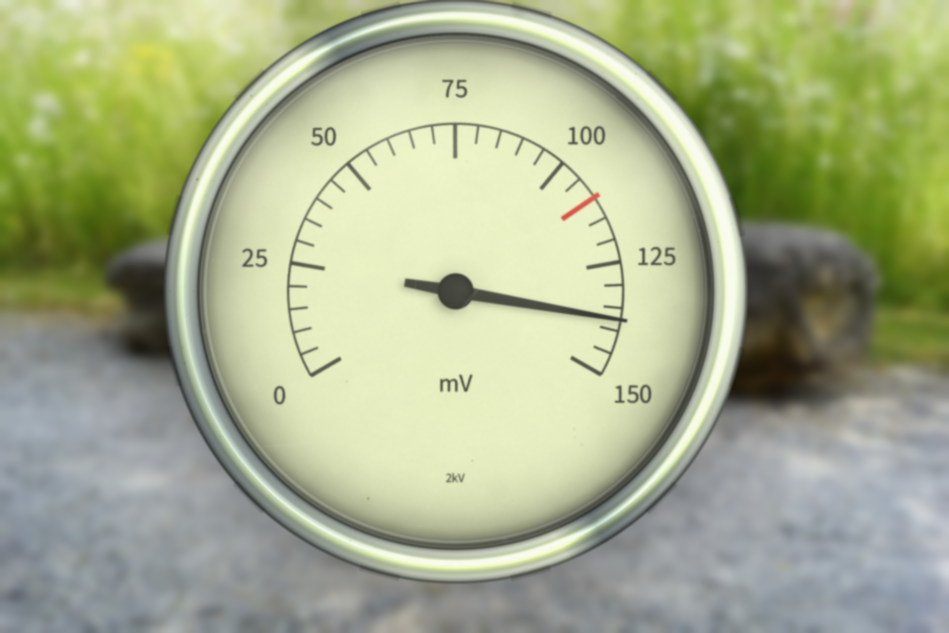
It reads 137.5 mV
